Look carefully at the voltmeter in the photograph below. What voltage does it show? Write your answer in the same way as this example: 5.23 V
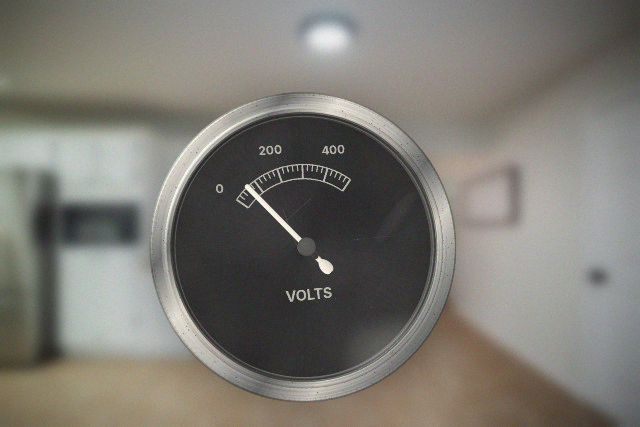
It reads 60 V
